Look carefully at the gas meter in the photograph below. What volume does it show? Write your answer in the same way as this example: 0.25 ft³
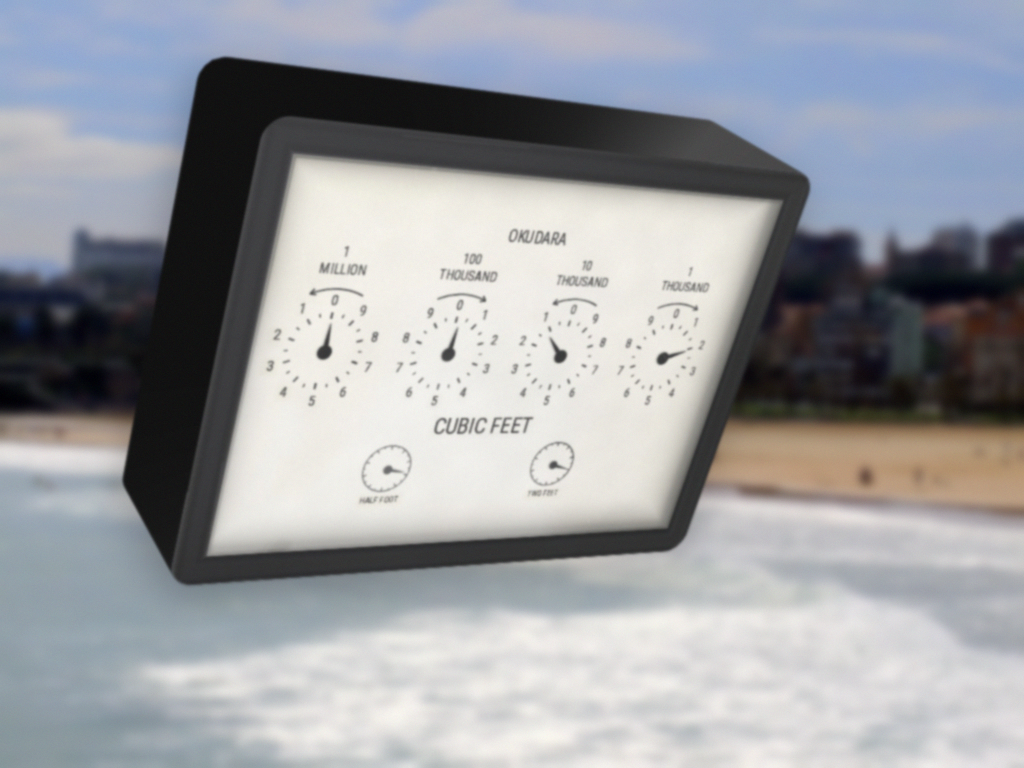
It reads 1200 ft³
